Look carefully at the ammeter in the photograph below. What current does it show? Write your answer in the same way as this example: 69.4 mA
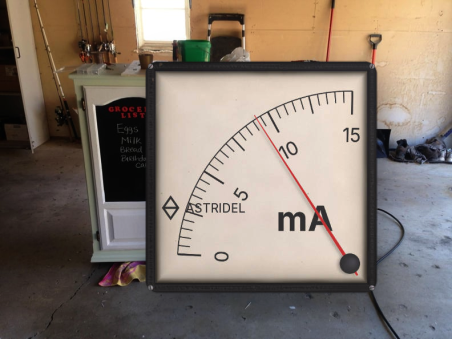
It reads 9.25 mA
